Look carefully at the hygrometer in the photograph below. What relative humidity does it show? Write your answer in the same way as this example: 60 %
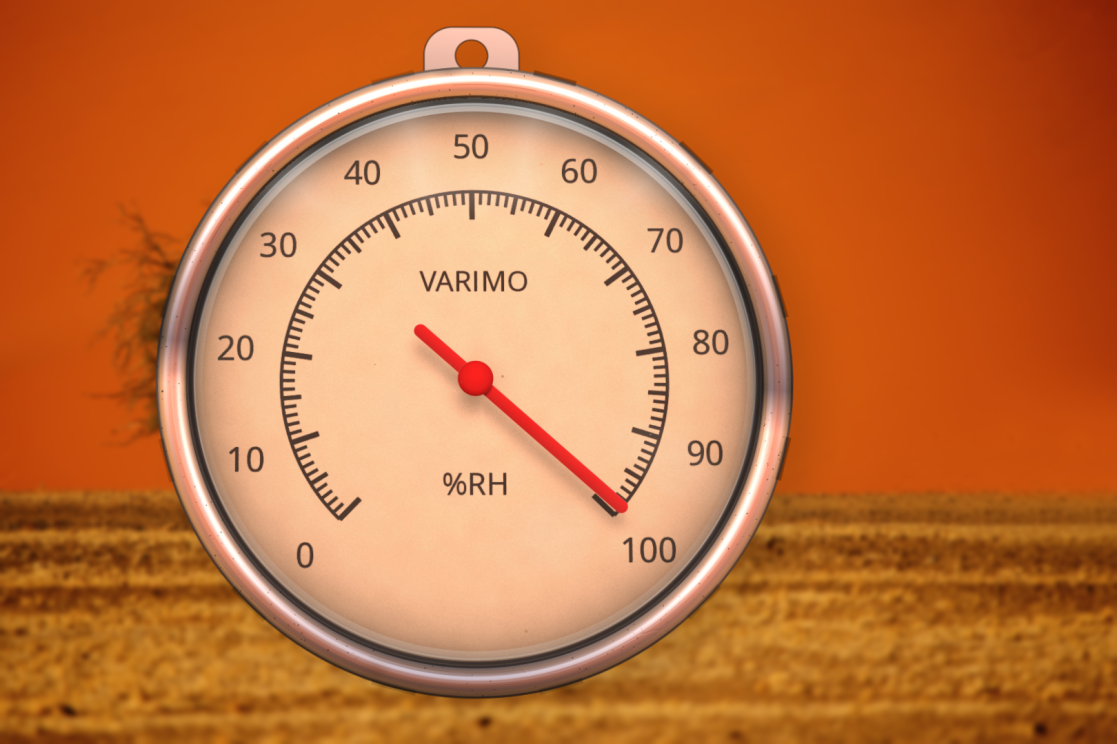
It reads 99 %
